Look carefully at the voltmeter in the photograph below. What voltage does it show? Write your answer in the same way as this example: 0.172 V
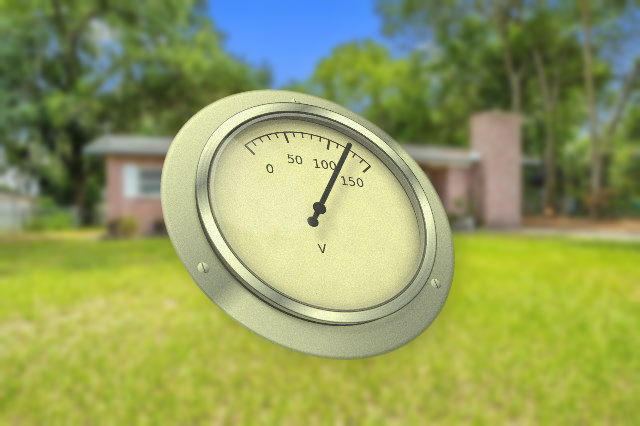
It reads 120 V
